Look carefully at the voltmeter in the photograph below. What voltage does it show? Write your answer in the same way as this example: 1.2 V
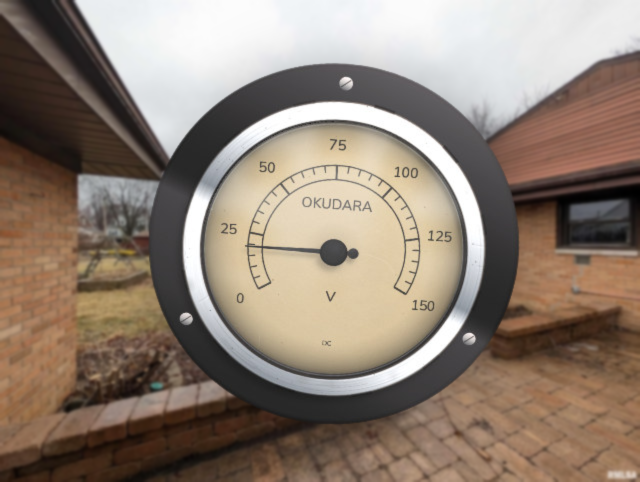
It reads 20 V
